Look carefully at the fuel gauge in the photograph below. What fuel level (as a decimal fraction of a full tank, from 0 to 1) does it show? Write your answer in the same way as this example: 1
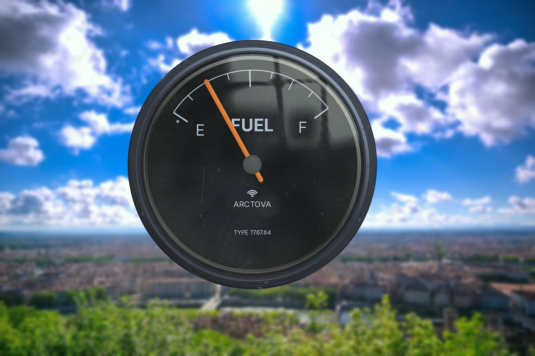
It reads 0.25
